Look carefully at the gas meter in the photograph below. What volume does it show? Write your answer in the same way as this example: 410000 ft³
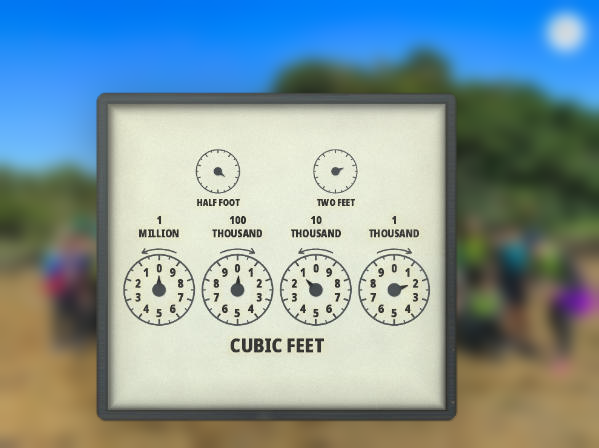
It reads 1200 ft³
